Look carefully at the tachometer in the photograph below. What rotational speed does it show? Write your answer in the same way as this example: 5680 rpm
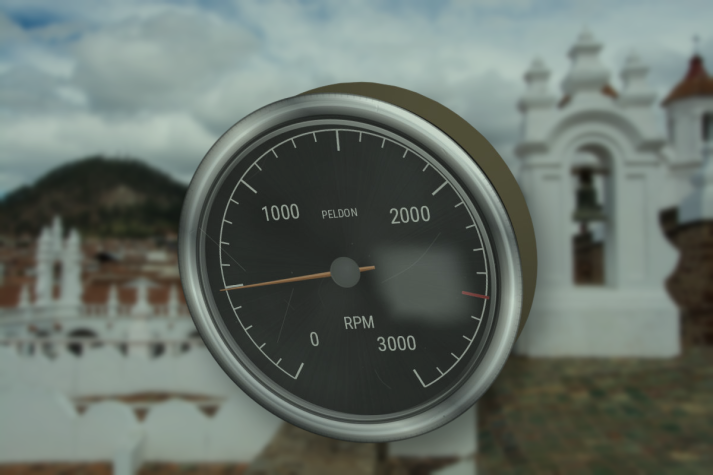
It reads 500 rpm
